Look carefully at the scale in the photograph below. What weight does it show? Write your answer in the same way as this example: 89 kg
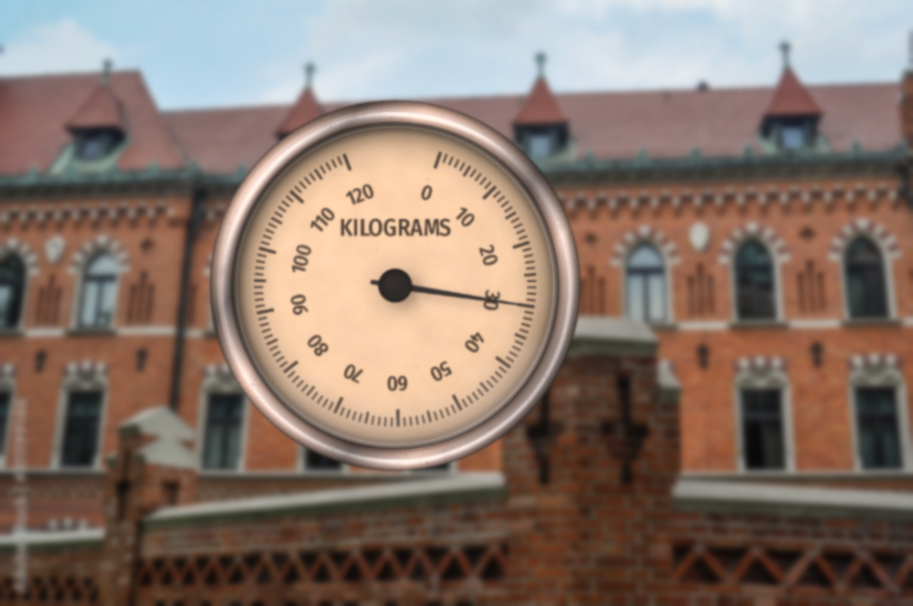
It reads 30 kg
